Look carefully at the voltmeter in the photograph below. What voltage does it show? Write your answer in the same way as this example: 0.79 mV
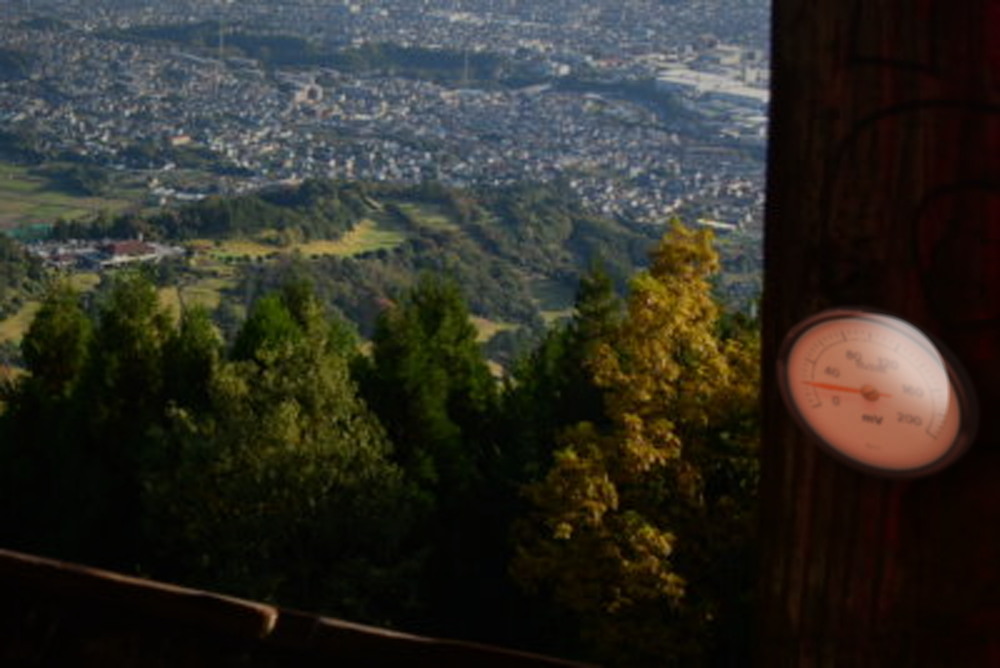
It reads 20 mV
